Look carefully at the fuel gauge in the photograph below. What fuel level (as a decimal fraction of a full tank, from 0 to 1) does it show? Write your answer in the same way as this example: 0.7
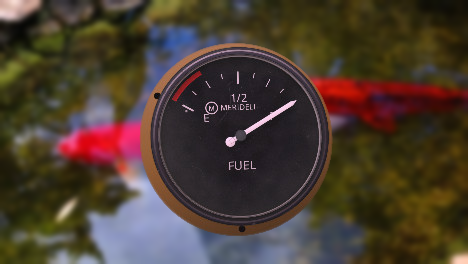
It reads 1
